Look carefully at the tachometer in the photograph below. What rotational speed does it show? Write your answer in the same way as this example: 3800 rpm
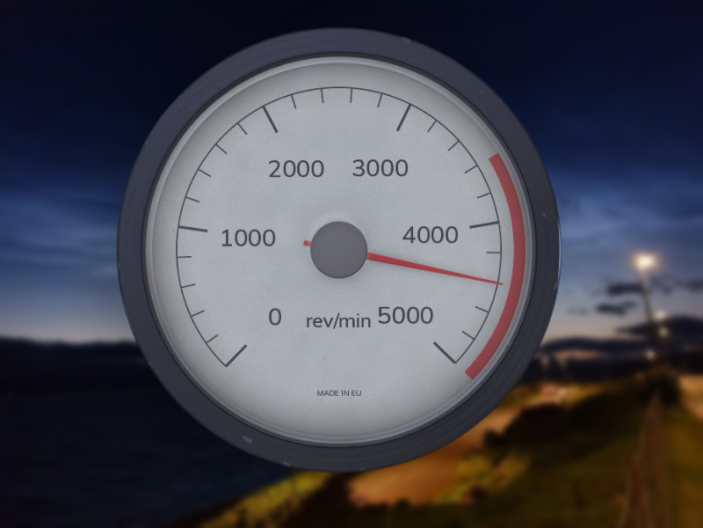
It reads 4400 rpm
